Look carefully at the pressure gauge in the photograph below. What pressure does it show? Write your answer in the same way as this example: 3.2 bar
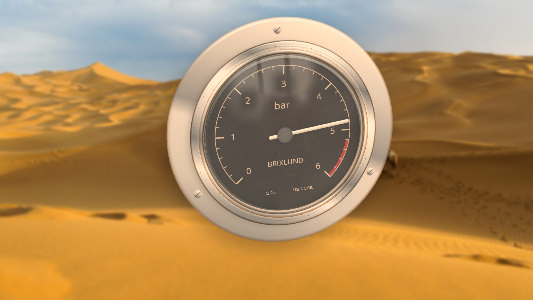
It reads 4.8 bar
